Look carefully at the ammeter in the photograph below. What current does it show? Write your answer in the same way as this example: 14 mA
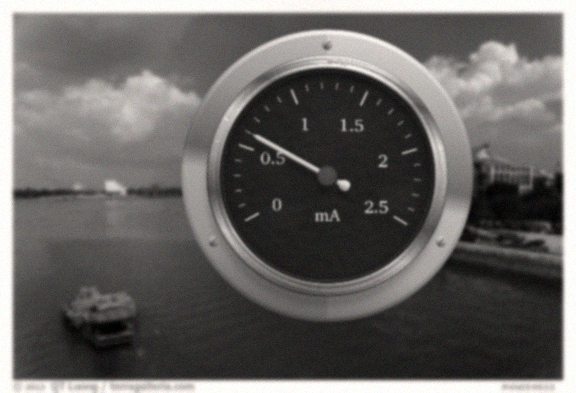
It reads 0.6 mA
